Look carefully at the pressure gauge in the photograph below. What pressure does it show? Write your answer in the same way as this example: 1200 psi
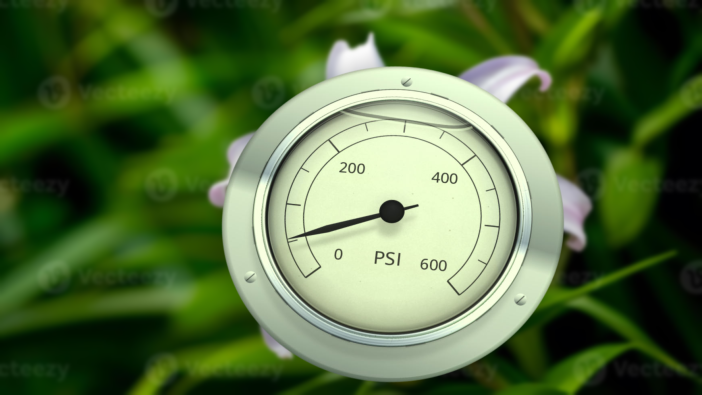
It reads 50 psi
